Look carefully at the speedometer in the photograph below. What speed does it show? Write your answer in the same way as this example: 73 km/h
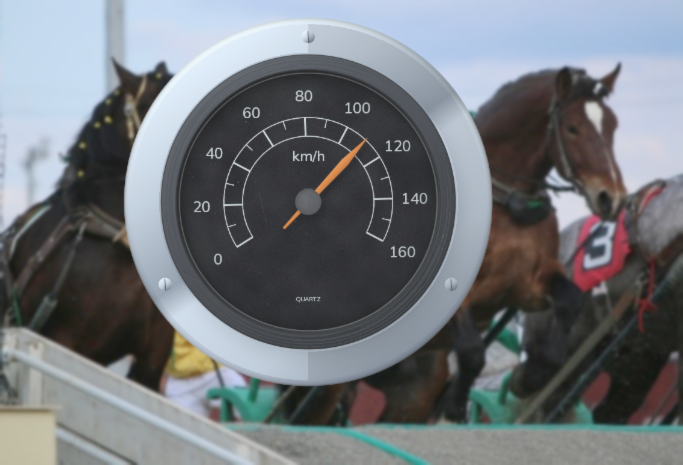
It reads 110 km/h
